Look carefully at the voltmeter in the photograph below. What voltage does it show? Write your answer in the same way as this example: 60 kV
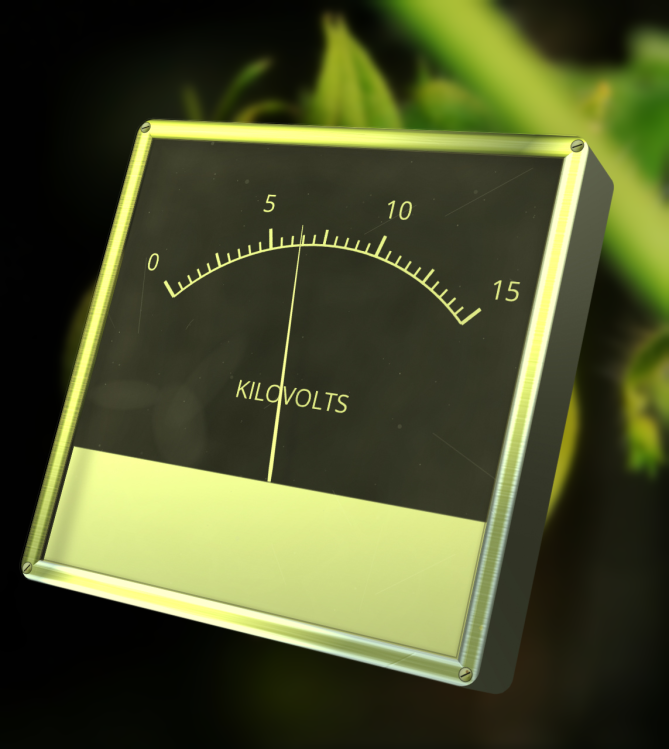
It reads 6.5 kV
